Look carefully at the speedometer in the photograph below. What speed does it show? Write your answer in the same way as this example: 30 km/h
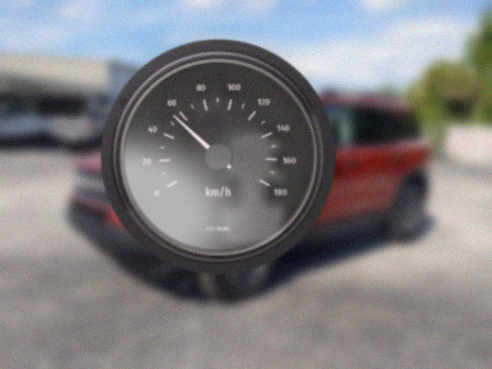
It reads 55 km/h
